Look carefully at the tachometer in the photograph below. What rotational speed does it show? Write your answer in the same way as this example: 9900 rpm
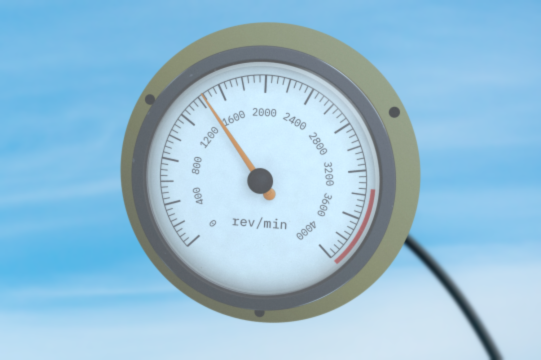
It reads 1450 rpm
